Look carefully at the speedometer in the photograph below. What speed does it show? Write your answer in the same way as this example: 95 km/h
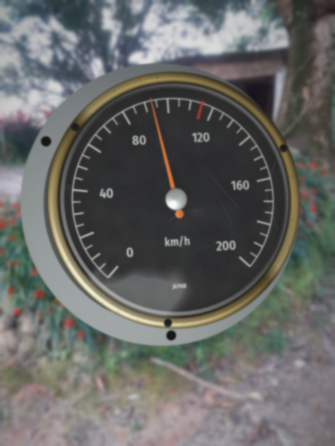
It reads 92.5 km/h
